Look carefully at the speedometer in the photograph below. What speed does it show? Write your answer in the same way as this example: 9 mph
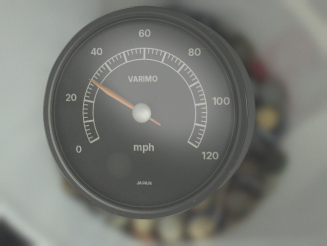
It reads 30 mph
